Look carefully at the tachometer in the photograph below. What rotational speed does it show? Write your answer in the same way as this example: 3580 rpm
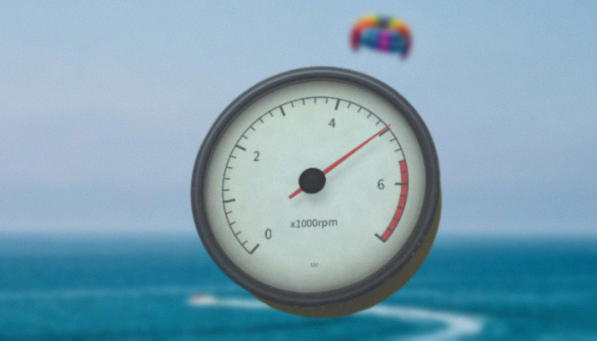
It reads 5000 rpm
